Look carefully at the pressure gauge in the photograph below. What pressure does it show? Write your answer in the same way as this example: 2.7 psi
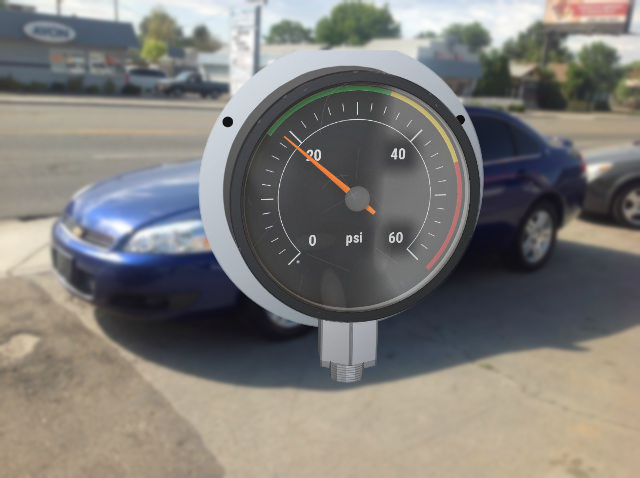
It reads 19 psi
